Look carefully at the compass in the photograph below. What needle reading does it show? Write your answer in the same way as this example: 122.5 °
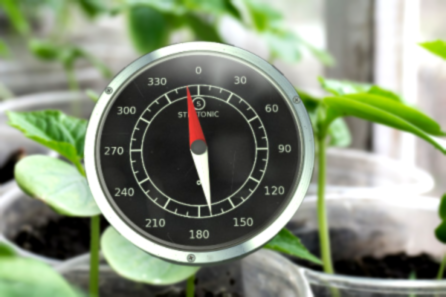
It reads 350 °
